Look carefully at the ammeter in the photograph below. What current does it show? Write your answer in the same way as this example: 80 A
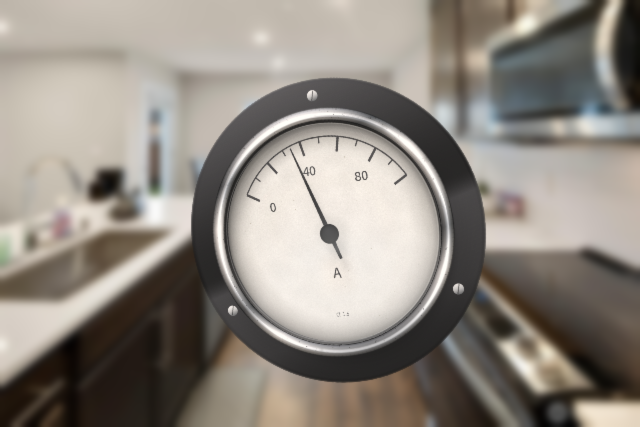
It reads 35 A
